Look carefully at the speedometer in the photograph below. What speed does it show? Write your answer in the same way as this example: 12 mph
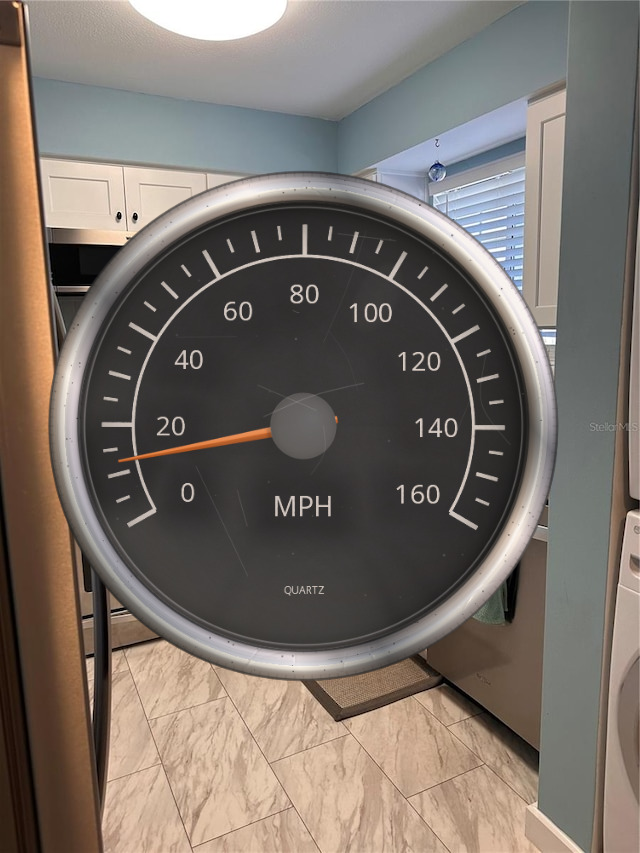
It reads 12.5 mph
